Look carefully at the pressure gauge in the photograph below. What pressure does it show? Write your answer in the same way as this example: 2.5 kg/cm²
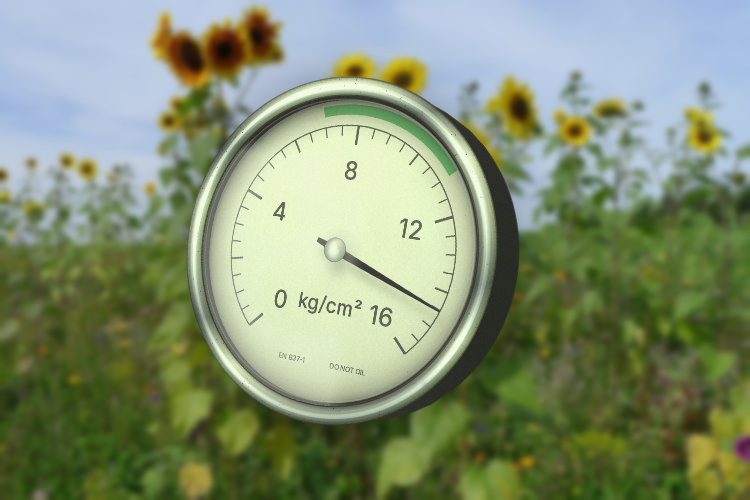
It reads 14.5 kg/cm²
